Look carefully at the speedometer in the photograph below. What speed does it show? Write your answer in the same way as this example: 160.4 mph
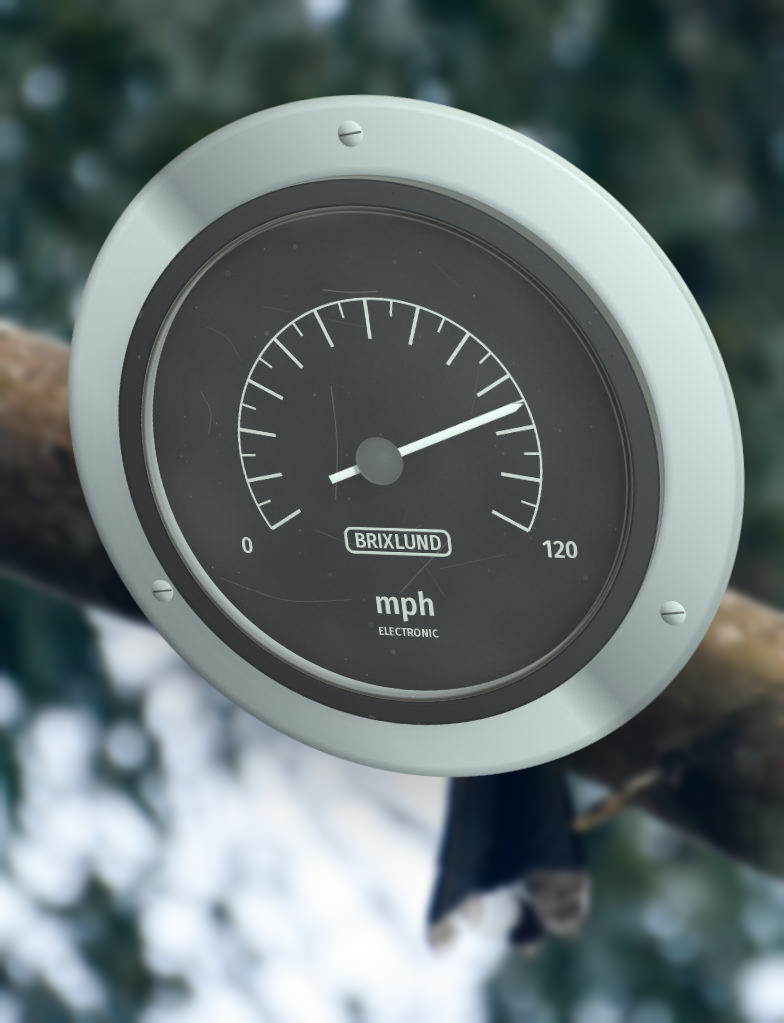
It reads 95 mph
